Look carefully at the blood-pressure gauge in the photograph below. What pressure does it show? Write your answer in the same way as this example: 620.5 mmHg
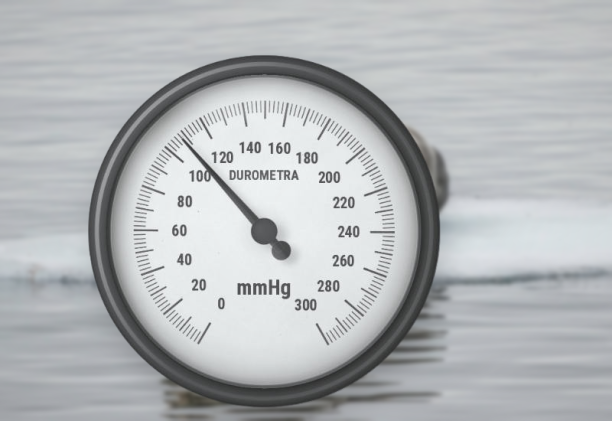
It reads 108 mmHg
